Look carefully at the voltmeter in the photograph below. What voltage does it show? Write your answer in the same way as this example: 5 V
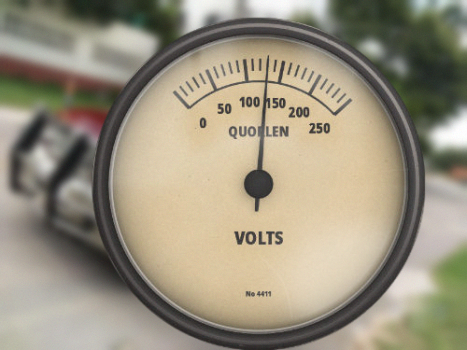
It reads 130 V
